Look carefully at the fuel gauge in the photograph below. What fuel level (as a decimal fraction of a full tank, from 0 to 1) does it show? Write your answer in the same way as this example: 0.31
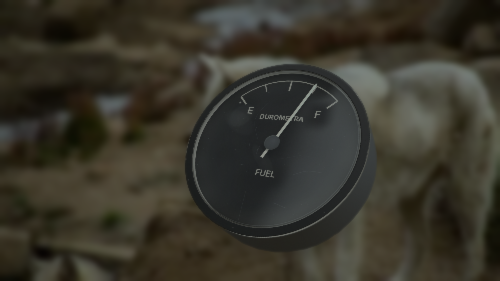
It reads 0.75
